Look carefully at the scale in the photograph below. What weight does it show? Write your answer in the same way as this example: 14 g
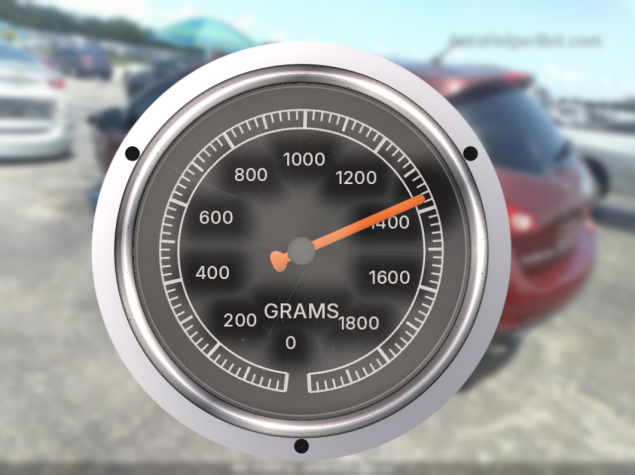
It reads 1370 g
